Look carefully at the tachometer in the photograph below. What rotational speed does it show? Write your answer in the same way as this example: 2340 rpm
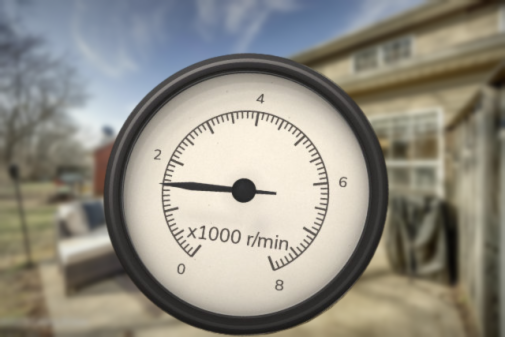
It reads 1500 rpm
